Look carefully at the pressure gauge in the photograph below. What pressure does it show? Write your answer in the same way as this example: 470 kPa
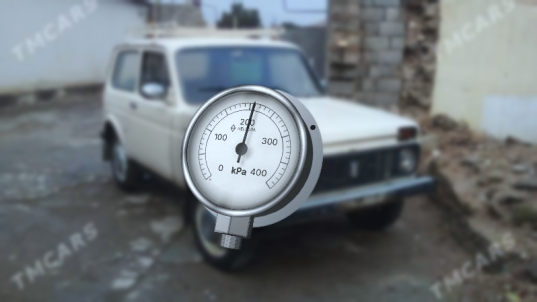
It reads 210 kPa
